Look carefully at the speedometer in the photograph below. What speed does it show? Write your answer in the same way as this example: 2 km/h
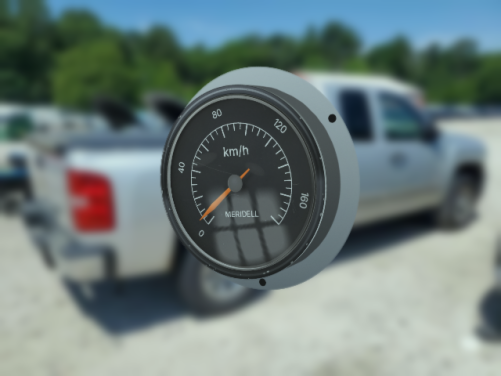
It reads 5 km/h
